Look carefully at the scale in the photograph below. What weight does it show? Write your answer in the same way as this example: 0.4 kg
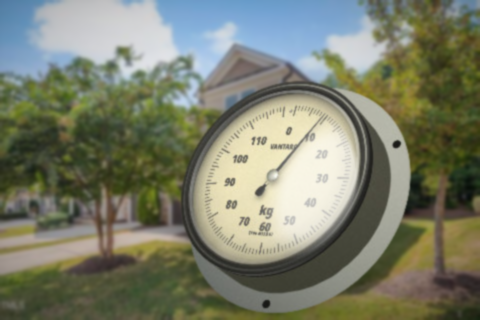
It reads 10 kg
